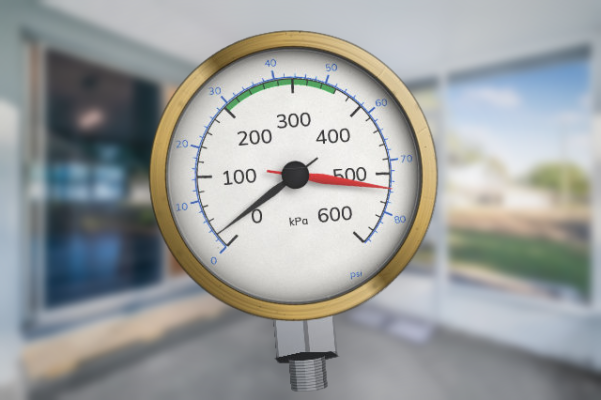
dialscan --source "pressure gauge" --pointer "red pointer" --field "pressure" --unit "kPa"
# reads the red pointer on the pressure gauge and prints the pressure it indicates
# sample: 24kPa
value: 520kPa
